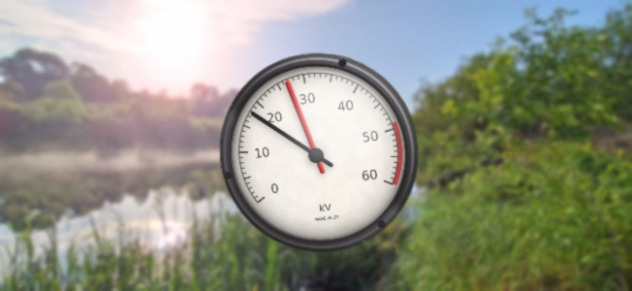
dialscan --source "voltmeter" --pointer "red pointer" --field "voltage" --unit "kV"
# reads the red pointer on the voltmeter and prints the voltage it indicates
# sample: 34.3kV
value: 27kV
